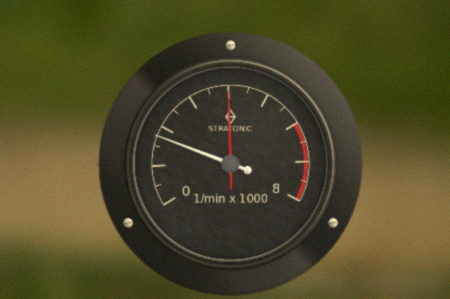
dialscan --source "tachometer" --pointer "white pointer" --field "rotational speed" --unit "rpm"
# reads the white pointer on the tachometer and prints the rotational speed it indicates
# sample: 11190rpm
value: 1750rpm
